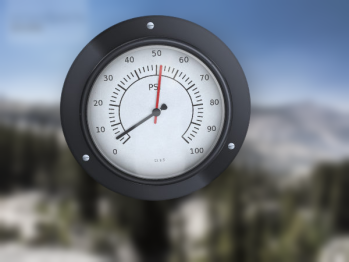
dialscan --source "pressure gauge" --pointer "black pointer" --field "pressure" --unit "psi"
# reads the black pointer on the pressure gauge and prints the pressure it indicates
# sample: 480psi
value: 4psi
